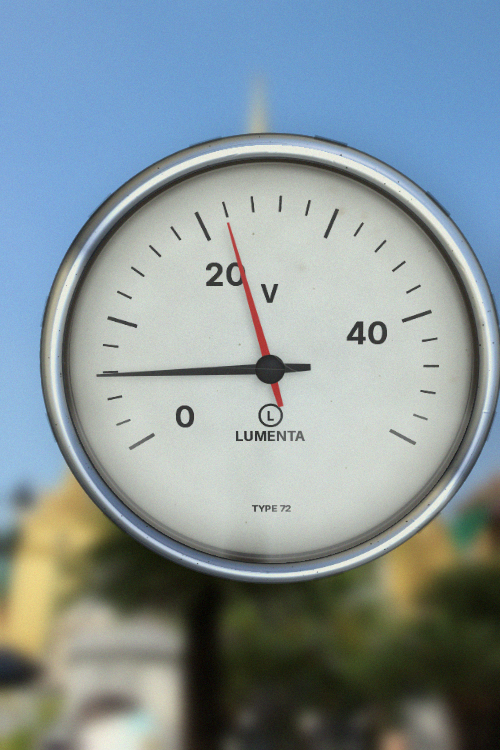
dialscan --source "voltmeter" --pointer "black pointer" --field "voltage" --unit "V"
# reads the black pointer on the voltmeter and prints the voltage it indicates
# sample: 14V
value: 6V
